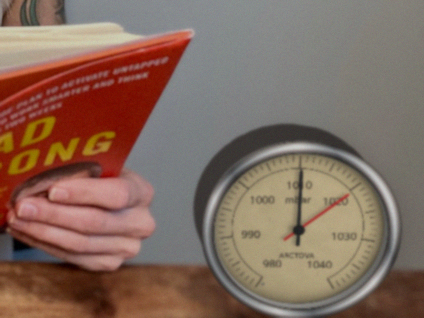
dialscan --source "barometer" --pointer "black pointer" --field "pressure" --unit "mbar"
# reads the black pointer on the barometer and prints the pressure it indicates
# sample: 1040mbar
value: 1010mbar
